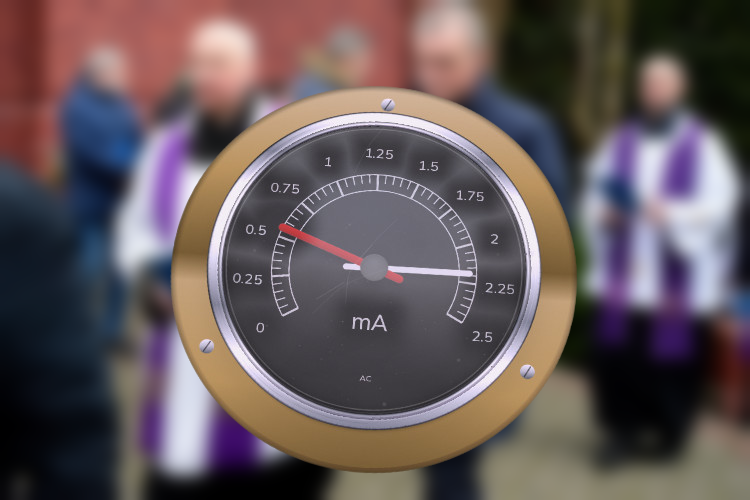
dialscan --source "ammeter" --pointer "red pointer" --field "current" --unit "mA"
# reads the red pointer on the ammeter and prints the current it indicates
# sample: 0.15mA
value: 0.55mA
